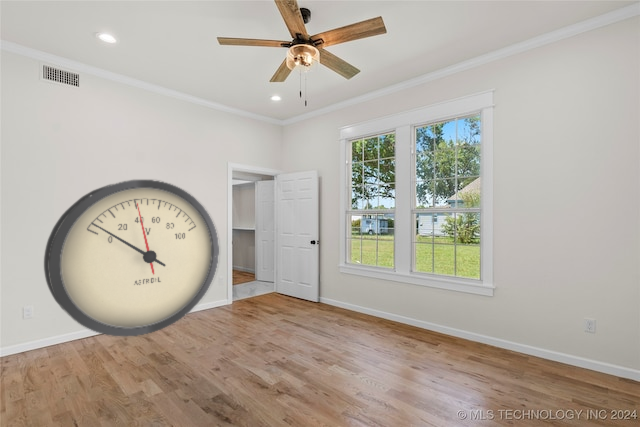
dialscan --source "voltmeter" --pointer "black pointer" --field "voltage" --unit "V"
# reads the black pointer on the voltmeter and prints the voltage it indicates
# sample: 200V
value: 5V
